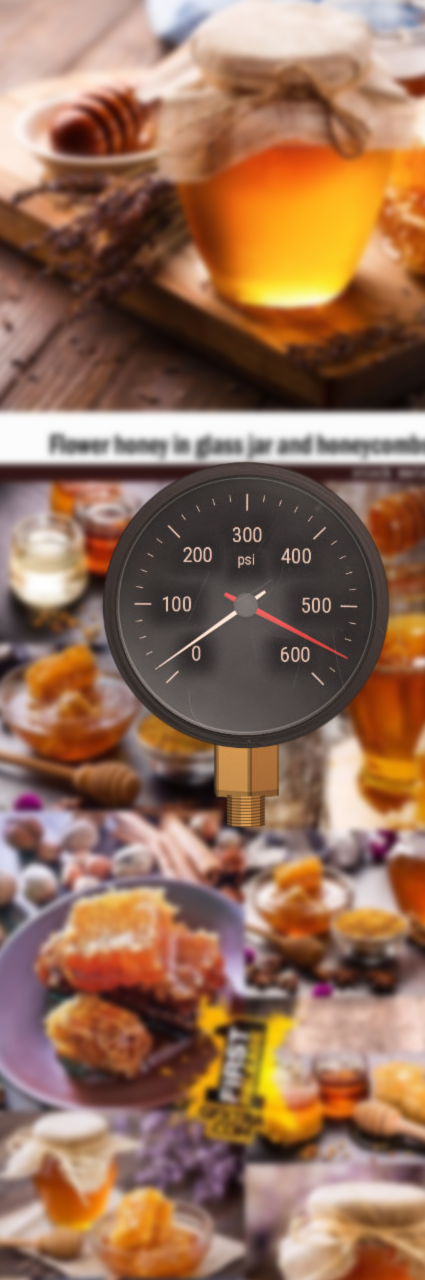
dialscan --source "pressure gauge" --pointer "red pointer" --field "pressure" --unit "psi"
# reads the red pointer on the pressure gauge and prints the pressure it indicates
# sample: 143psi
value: 560psi
